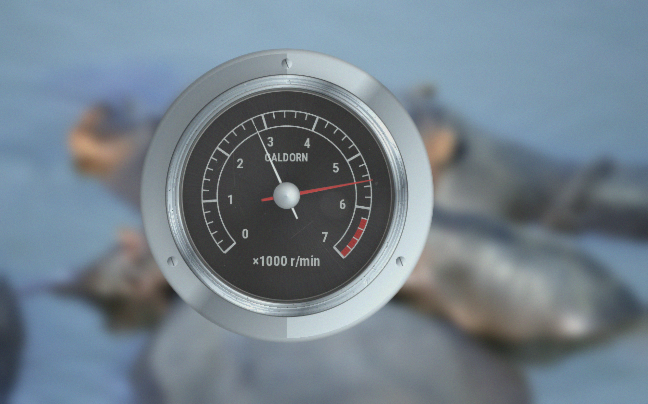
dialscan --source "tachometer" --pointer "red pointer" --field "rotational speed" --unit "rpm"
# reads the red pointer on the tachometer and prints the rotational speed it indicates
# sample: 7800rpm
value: 5500rpm
